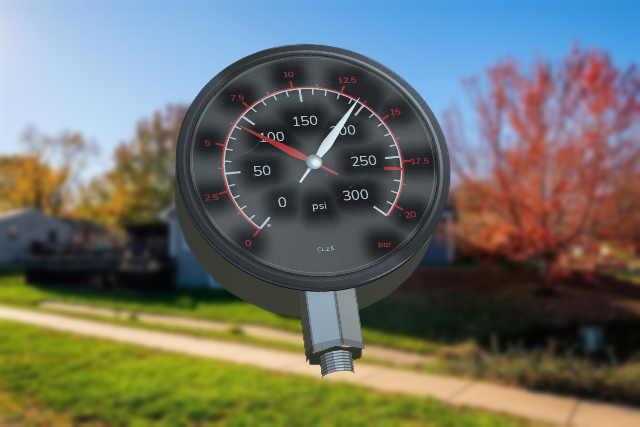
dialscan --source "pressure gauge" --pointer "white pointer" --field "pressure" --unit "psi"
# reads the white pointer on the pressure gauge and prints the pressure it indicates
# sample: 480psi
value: 195psi
